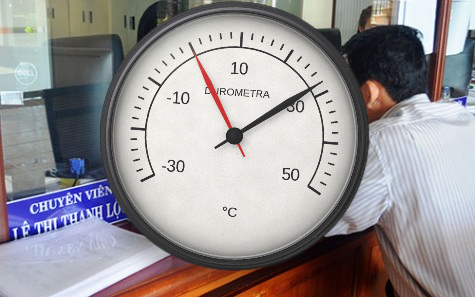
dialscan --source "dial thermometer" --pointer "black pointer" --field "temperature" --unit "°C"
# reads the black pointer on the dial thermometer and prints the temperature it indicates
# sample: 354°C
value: 28°C
